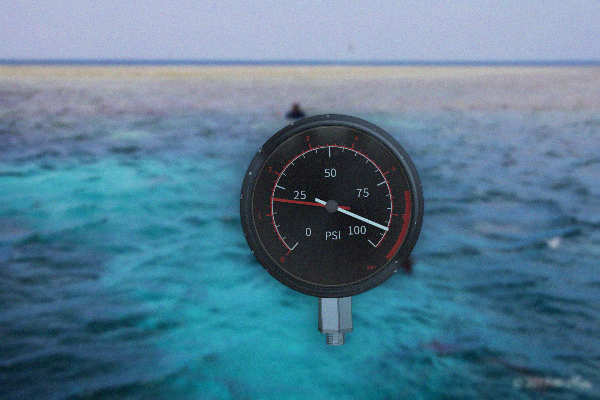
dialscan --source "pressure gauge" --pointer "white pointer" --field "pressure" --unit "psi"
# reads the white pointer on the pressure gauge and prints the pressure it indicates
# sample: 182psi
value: 92.5psi
